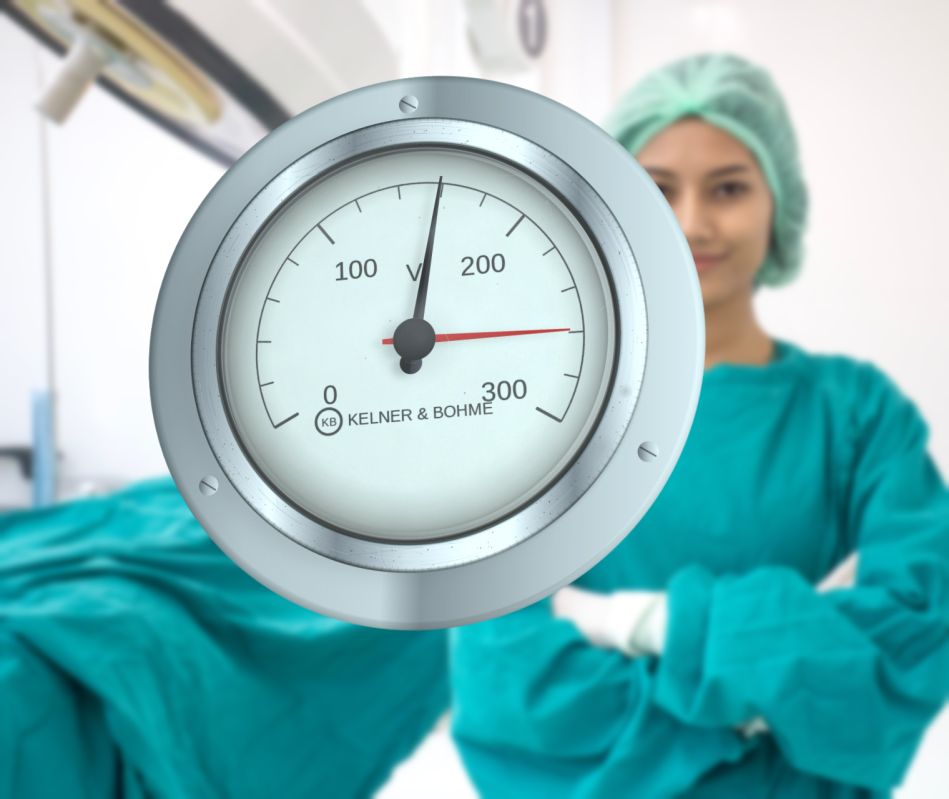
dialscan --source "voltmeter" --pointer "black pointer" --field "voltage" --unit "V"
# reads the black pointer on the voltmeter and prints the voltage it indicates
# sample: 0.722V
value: 160V
